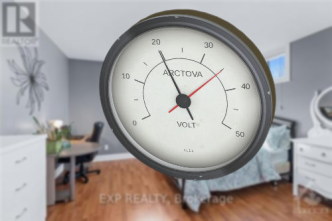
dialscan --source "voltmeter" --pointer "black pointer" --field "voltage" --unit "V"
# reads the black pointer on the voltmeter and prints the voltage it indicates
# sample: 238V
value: 20V
